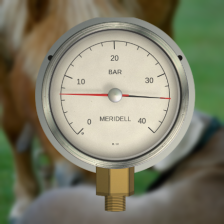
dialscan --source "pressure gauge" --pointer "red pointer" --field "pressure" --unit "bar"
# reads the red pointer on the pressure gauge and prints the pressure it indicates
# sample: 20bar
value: 7bar
